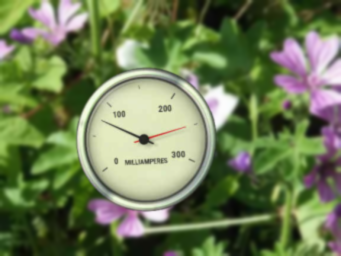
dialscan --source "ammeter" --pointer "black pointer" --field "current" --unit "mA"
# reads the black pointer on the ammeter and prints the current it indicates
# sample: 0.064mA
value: 75mA
